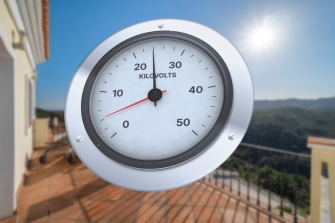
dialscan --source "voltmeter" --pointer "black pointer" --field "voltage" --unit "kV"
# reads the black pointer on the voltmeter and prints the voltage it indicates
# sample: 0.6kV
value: 24kV
